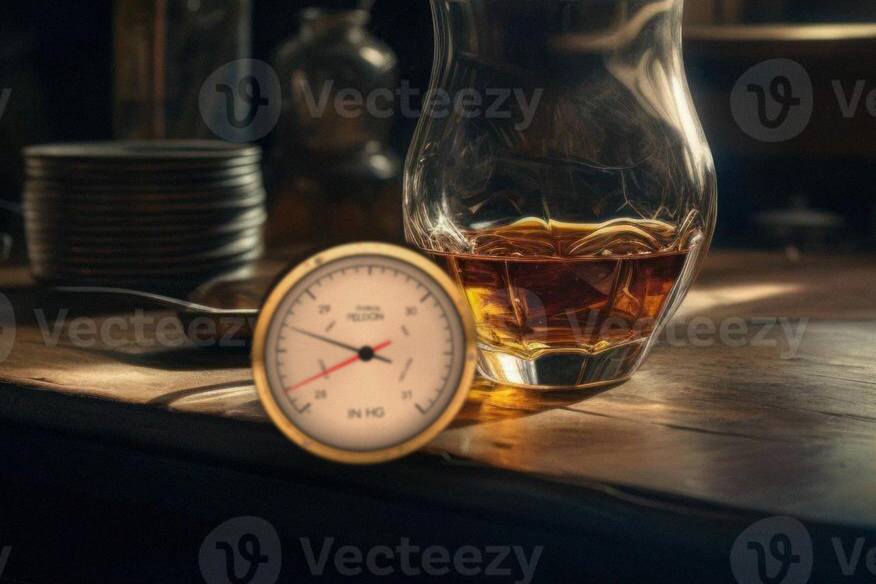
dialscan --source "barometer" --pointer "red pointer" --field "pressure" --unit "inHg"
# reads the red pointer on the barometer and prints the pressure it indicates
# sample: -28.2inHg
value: 28.2inHg
